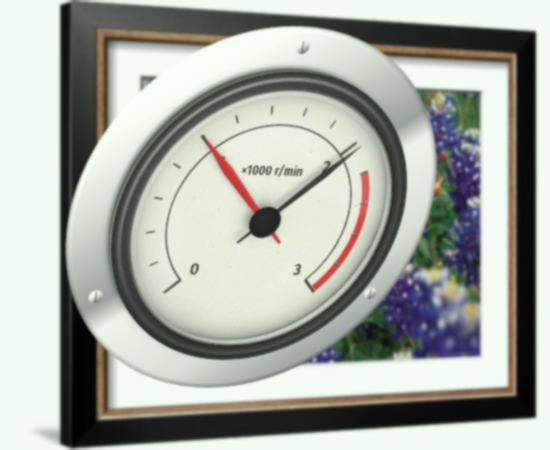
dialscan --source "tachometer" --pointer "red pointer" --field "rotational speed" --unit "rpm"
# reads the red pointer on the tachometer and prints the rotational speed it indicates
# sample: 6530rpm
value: 1000rpm
